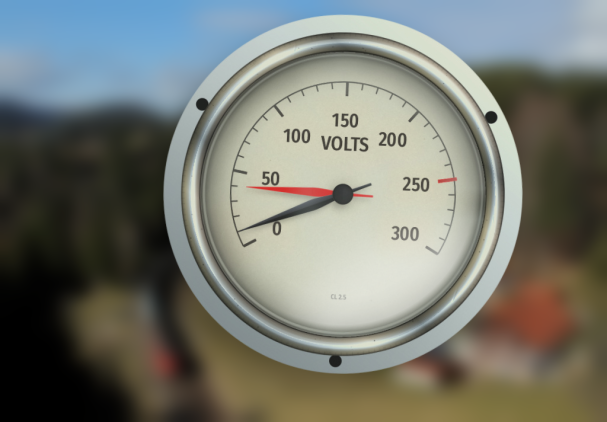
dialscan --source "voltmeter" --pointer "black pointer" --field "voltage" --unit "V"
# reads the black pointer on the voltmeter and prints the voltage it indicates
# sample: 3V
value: 10V
